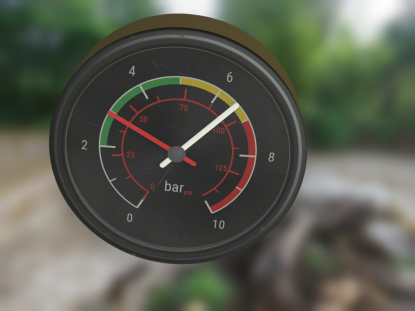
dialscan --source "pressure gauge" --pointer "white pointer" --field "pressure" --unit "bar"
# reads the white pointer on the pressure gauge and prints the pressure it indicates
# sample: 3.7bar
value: 6.5bar
